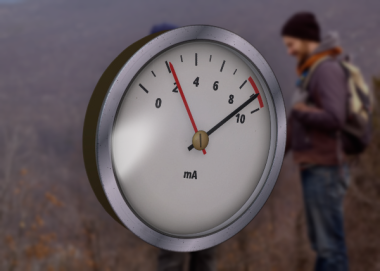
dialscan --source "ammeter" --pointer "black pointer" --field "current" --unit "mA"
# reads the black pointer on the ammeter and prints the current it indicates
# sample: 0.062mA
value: 9mA
